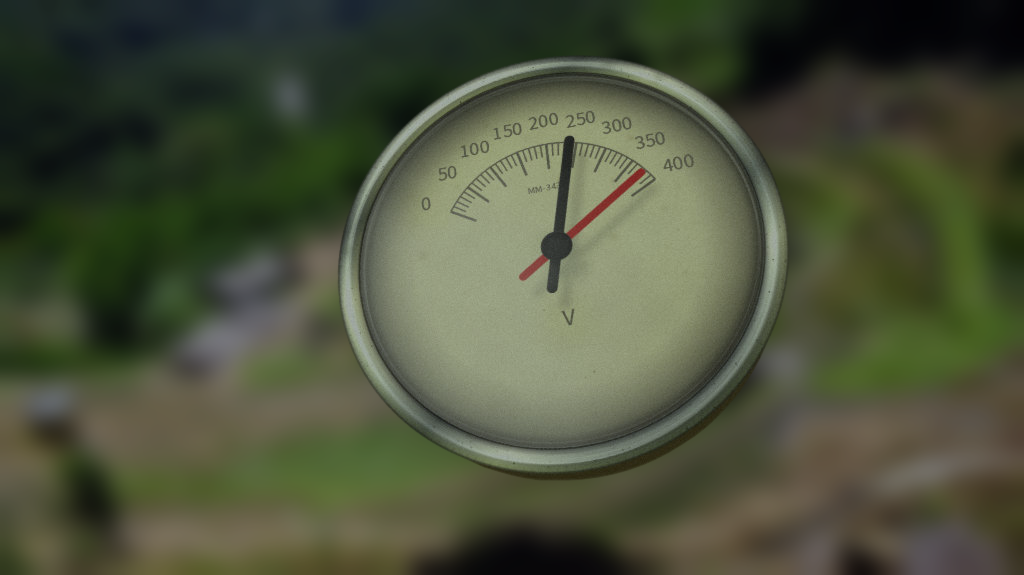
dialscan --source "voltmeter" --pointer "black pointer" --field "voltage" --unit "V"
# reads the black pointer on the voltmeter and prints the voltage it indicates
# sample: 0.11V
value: 240V
